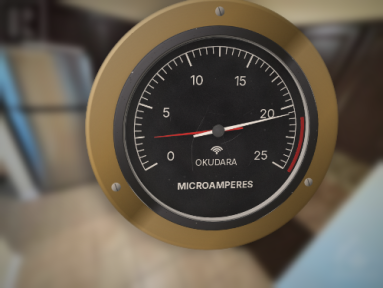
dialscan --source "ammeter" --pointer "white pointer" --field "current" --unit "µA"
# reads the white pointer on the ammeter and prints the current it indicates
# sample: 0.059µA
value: 20.5µA
